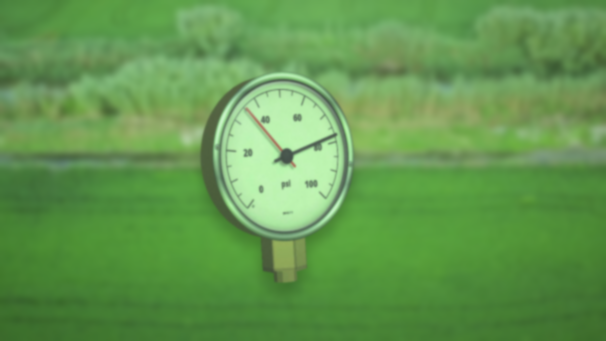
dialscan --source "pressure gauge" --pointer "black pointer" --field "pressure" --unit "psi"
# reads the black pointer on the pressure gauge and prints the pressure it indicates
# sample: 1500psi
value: 77.5psi
